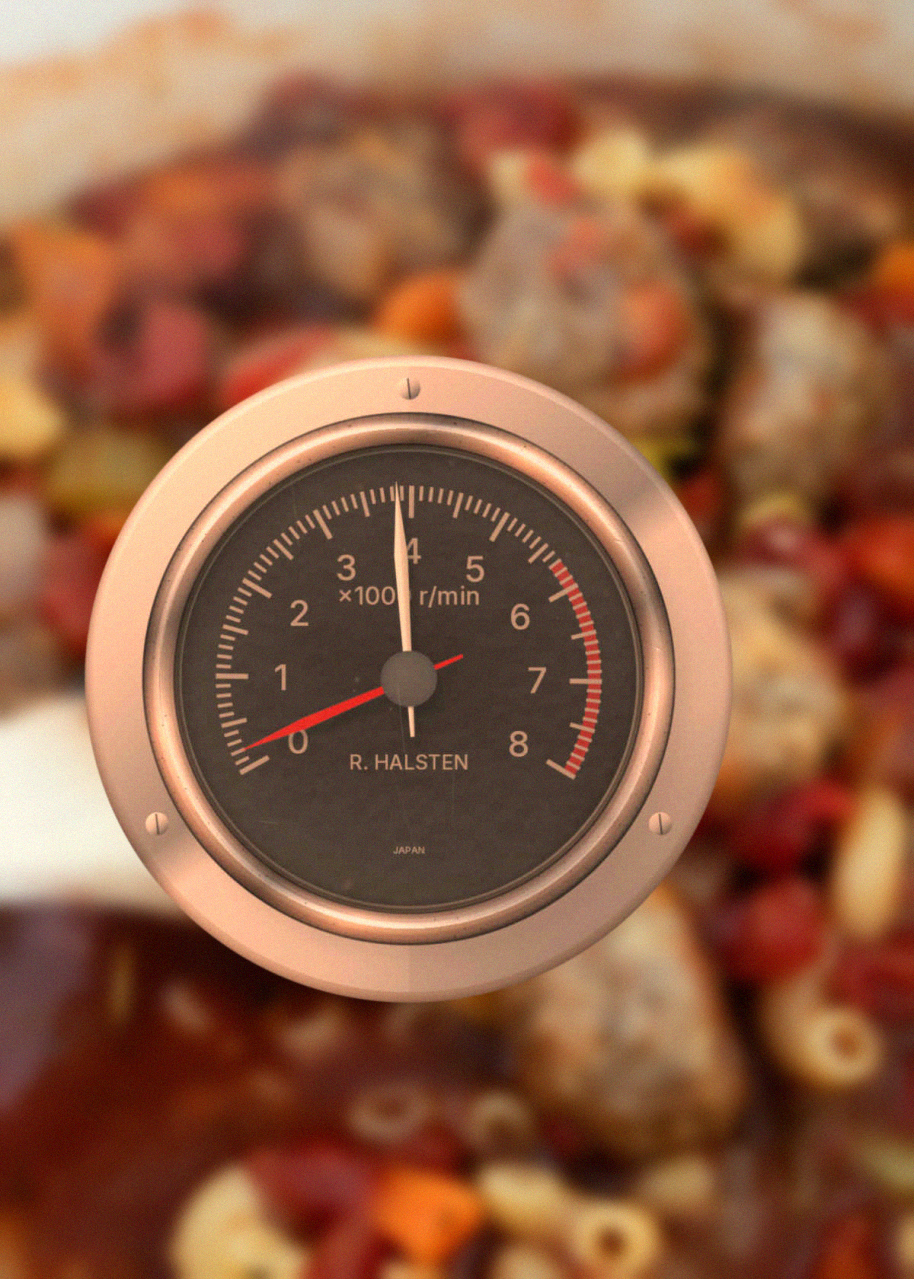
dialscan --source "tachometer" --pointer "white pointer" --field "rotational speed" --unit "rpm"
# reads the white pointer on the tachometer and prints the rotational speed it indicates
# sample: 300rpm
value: 3850rpm
